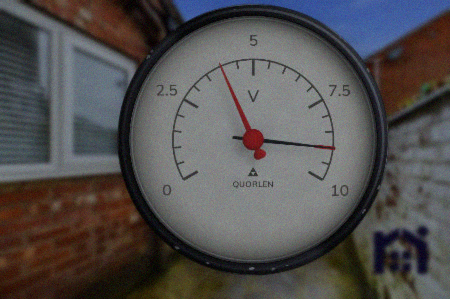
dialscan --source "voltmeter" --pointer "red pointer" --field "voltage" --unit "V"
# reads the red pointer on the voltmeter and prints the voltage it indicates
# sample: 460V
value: 4V
